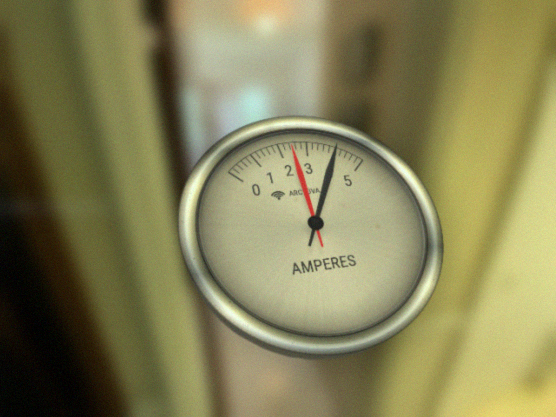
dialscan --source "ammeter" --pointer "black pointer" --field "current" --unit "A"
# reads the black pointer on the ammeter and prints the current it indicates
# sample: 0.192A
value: 4A
